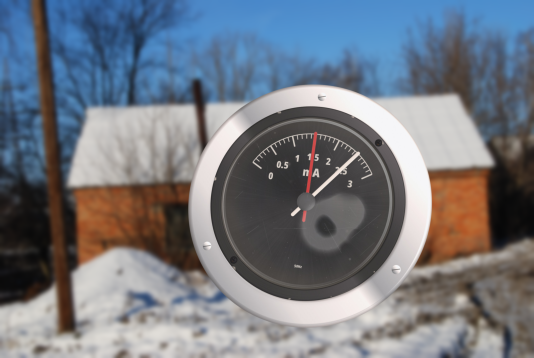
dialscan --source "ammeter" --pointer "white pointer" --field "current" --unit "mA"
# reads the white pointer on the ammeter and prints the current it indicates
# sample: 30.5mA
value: 2.5mA
